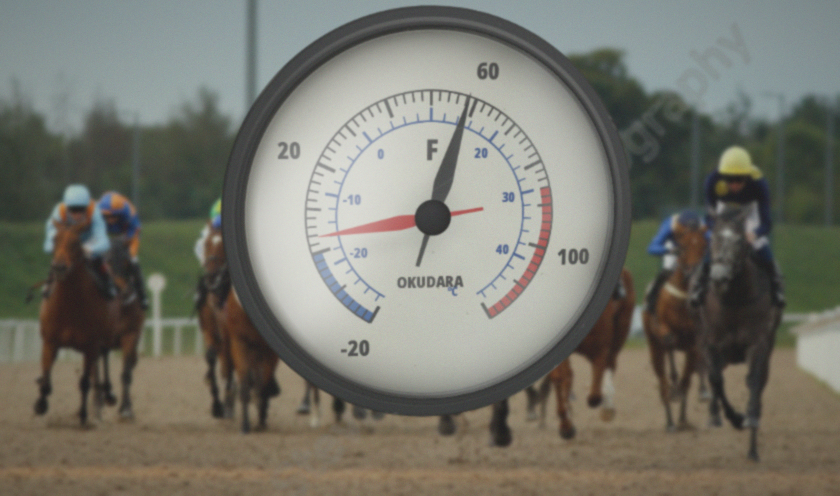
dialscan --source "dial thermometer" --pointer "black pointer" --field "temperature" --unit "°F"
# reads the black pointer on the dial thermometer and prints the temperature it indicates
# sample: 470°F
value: 58°F
